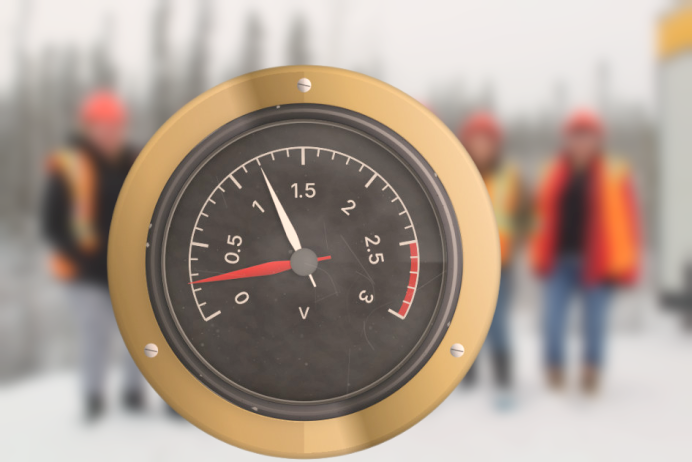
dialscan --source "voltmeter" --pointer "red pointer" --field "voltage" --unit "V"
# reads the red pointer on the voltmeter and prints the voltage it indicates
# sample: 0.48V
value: 0.25V
